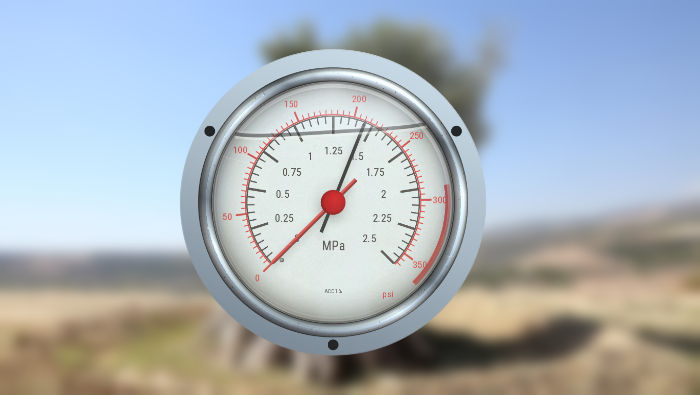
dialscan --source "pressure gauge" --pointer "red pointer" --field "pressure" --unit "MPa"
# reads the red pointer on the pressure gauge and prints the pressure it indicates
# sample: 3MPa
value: 0MPa
